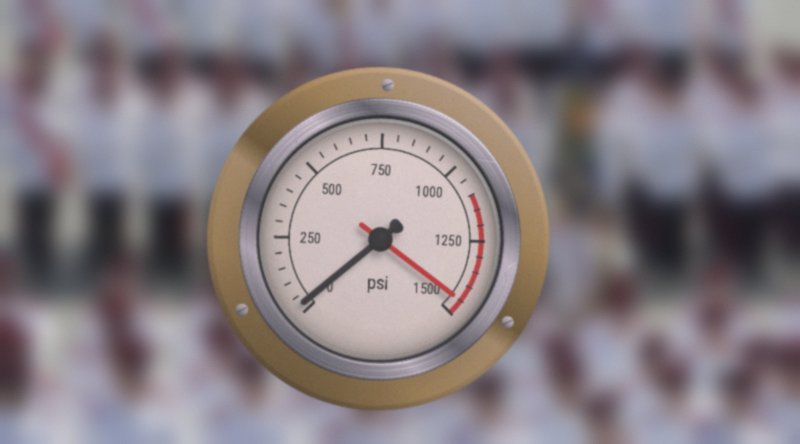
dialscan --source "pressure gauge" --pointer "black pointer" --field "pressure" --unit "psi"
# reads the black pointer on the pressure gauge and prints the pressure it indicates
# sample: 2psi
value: 25psi
